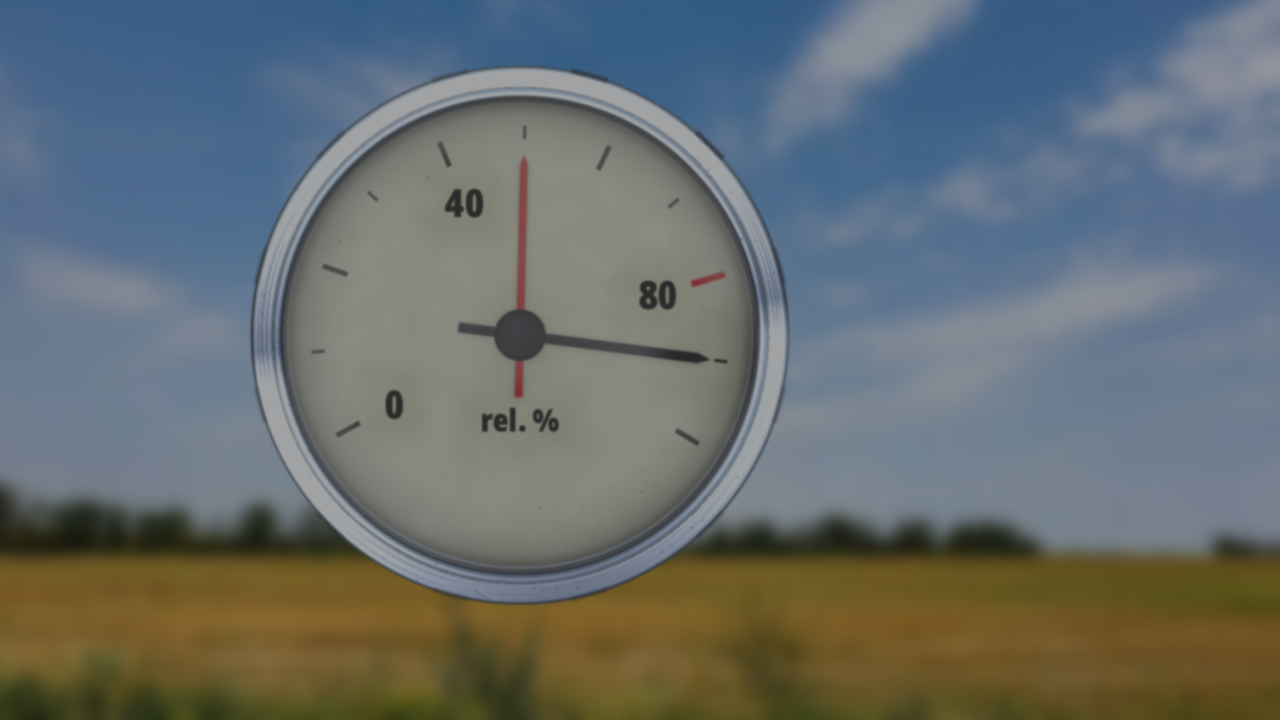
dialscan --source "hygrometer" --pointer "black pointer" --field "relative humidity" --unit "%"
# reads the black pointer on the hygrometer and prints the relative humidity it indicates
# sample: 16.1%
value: 90%
